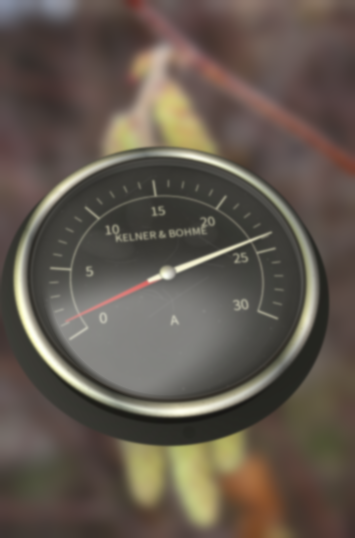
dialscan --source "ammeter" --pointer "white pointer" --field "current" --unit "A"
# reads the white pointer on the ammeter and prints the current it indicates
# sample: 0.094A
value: 24A
